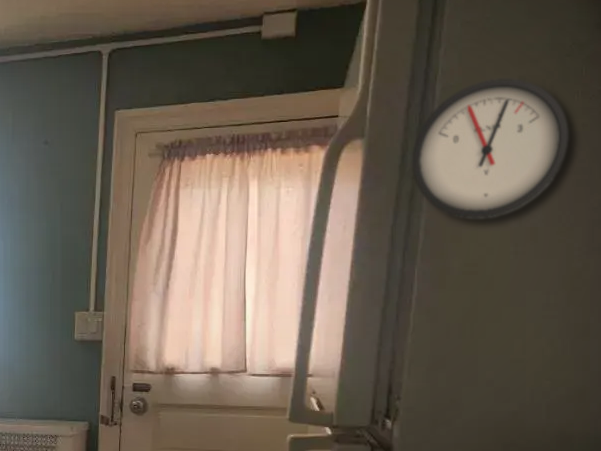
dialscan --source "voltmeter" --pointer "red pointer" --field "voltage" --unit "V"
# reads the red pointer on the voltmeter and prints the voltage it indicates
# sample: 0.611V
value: 1V
